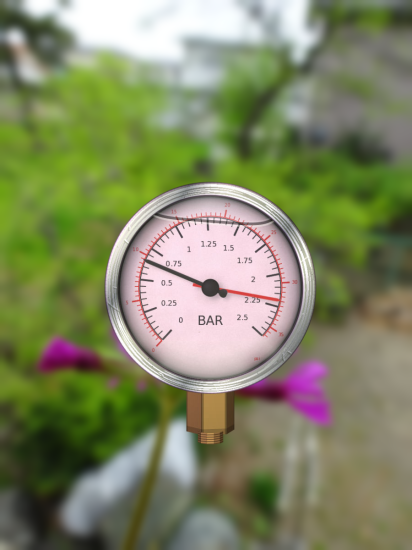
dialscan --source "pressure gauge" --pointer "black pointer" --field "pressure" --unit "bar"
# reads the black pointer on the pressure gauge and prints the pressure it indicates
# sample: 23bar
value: 0.65bar
